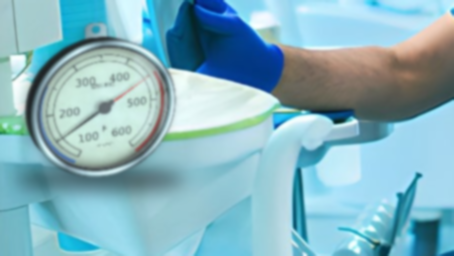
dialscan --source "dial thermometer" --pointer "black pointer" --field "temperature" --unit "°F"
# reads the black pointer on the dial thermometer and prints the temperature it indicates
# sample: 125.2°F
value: 150°F
